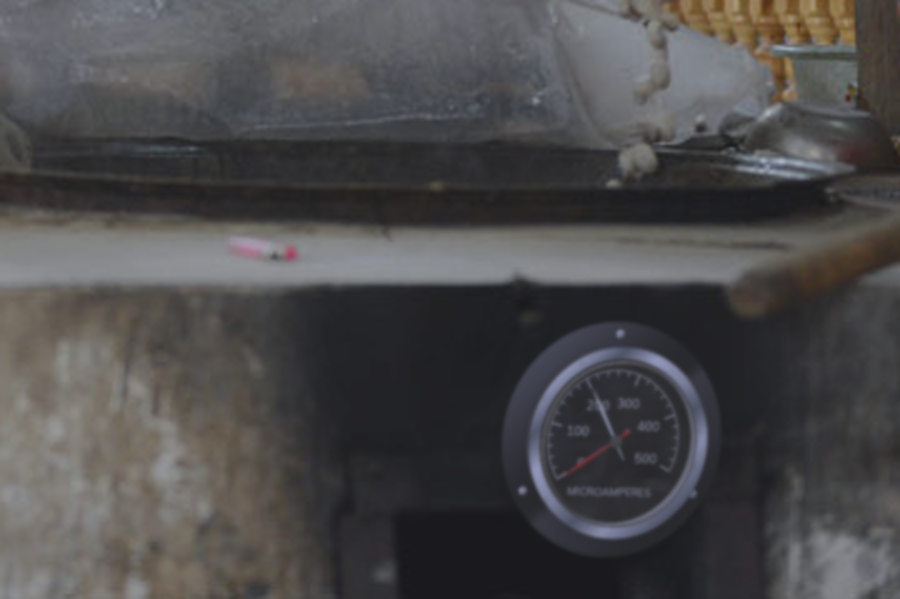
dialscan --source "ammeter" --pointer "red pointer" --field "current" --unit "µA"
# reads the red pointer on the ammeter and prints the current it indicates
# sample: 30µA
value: 0µA
